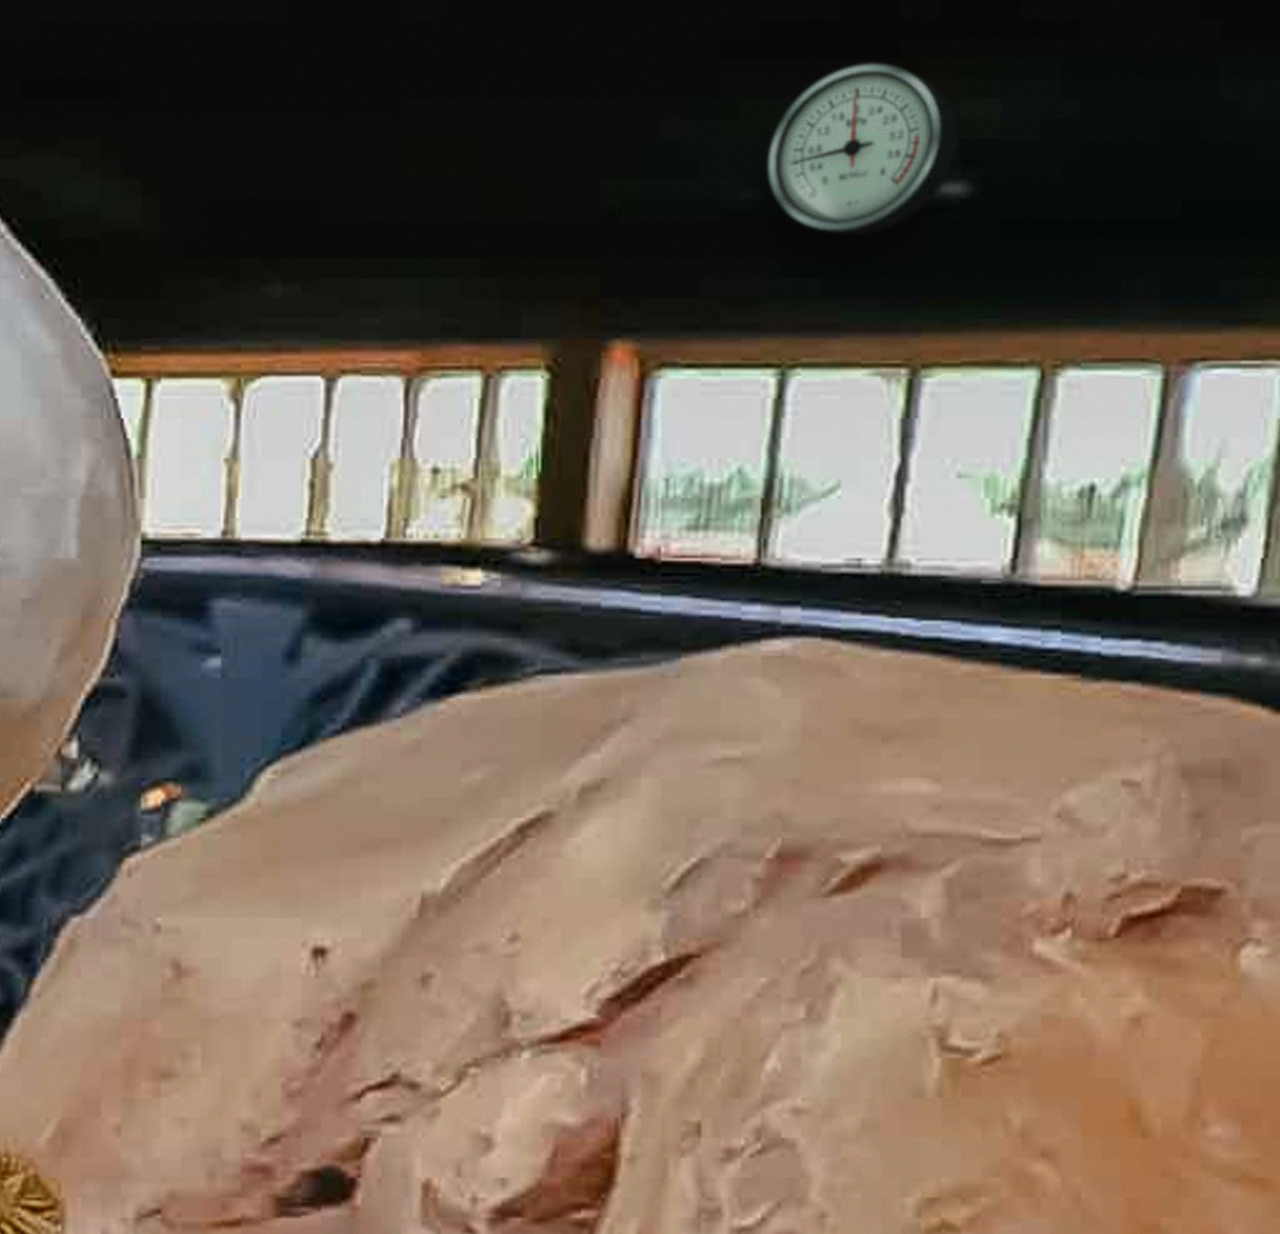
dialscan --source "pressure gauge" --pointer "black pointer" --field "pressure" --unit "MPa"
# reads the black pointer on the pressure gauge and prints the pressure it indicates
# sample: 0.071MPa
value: 0.6MPa
